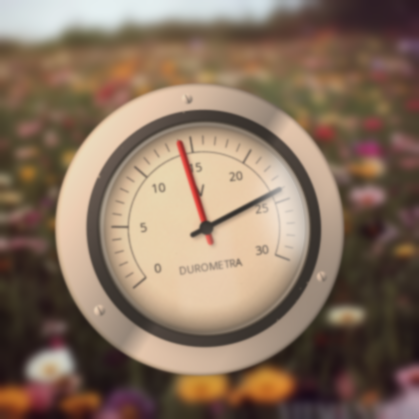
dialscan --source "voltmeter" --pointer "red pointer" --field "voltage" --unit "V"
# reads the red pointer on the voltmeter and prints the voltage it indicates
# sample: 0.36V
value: 14V
